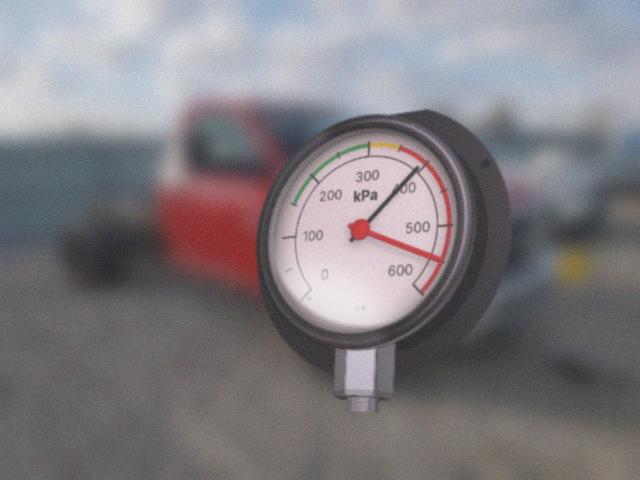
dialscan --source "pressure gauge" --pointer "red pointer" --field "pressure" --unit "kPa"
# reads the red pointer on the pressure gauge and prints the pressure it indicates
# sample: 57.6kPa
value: 550kPa
